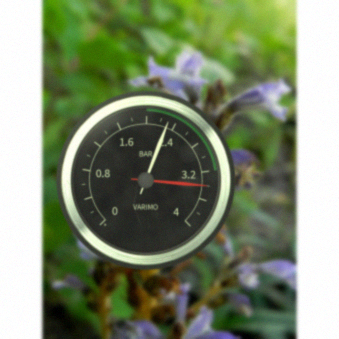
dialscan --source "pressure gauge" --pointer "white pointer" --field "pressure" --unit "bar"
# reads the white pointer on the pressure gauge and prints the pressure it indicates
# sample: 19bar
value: 2.3bar
